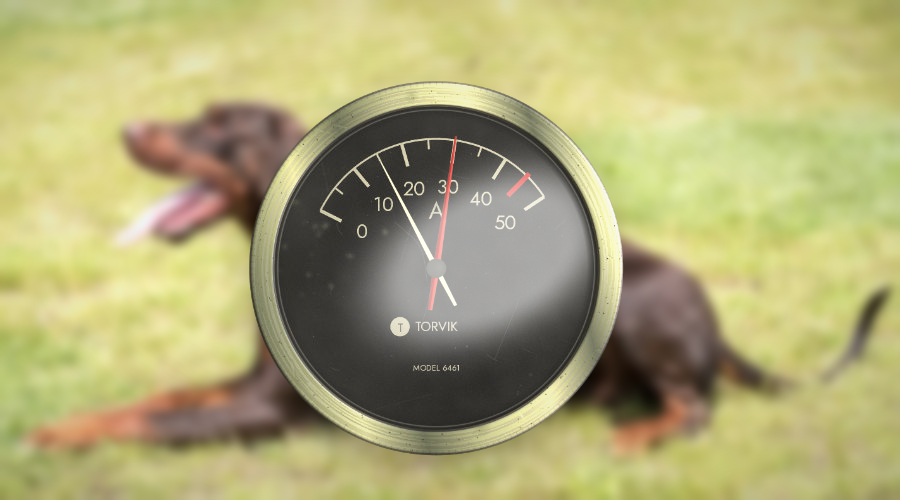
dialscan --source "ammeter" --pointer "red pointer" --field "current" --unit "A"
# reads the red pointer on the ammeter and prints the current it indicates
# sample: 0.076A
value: 30A
